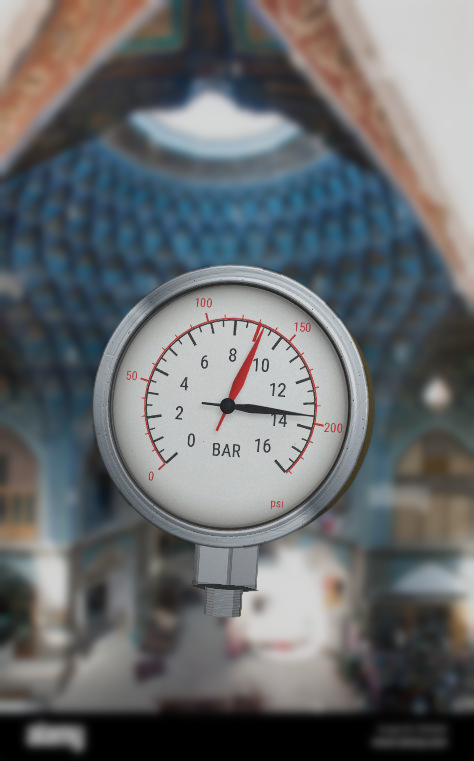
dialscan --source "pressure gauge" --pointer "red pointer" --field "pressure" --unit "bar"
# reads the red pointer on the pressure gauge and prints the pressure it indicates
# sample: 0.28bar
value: 9.25bar
